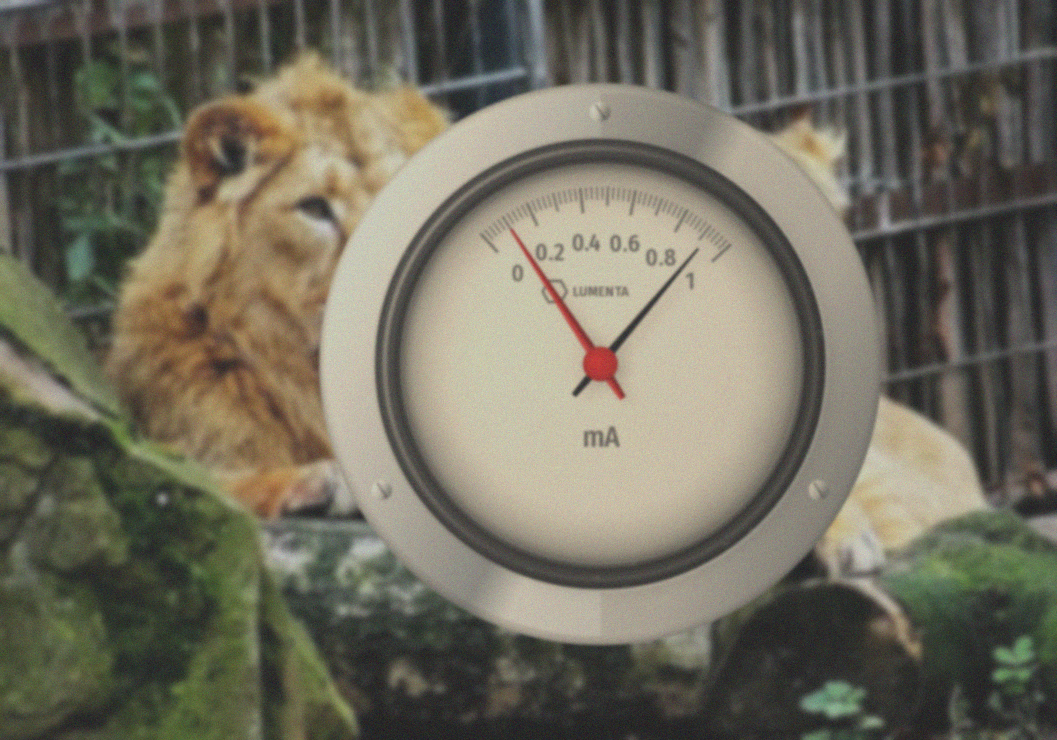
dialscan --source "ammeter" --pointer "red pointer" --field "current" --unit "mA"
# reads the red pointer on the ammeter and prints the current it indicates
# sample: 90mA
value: 0.1mA
